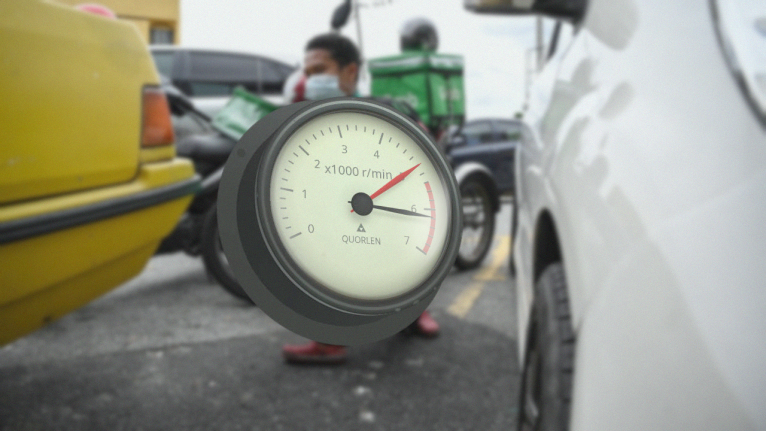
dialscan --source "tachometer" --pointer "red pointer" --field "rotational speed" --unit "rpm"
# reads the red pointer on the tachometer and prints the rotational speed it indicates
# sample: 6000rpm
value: 5000rpm
